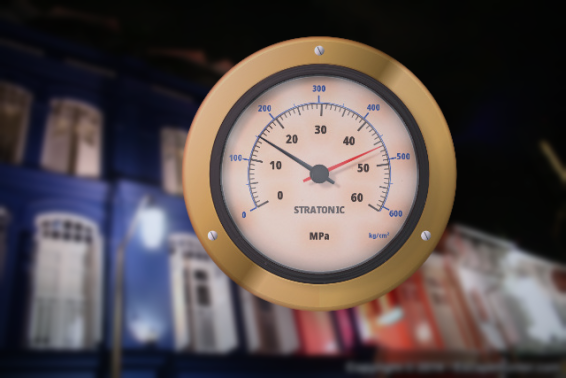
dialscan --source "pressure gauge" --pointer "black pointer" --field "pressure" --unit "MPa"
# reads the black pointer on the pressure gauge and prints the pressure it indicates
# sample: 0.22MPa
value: 15MPa
